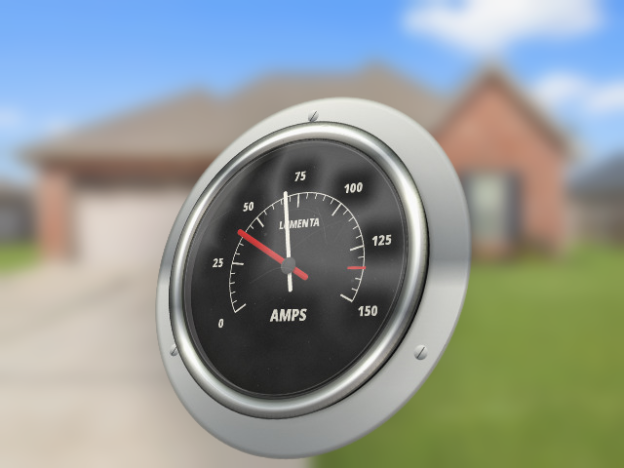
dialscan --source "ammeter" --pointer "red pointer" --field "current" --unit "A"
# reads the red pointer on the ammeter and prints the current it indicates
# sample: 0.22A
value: 40A
